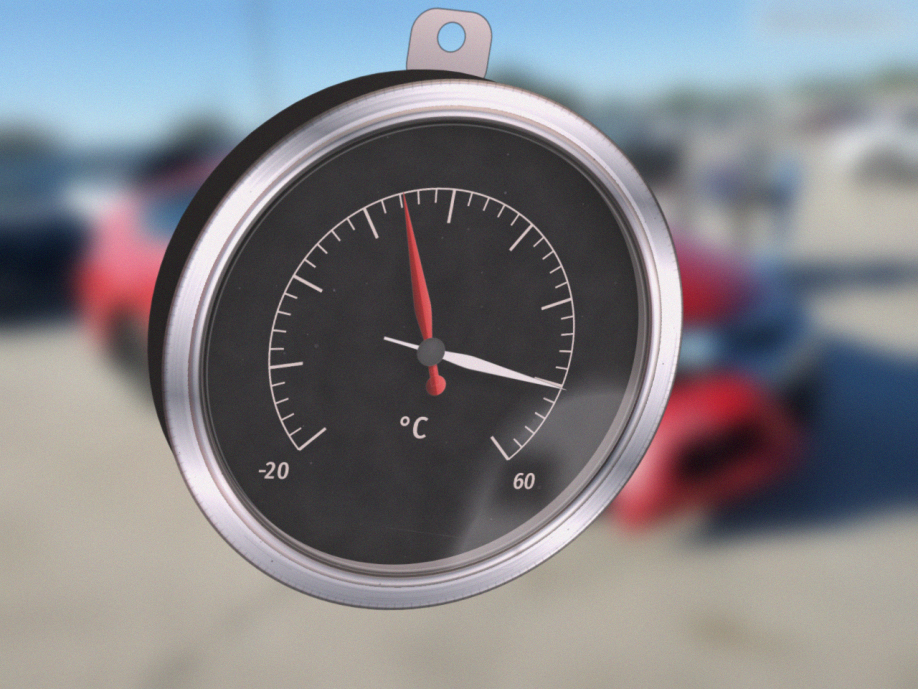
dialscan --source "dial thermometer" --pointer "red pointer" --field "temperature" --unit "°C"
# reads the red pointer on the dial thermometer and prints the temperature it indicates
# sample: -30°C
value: 14°C
